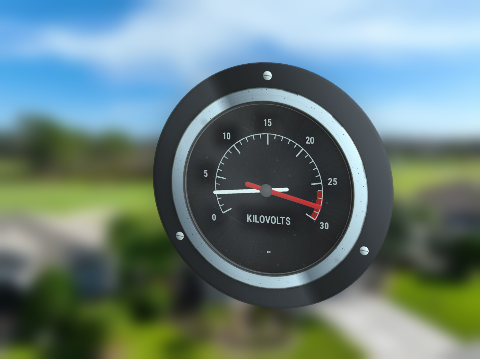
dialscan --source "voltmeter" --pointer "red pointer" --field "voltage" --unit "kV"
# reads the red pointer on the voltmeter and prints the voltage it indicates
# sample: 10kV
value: 28kV
